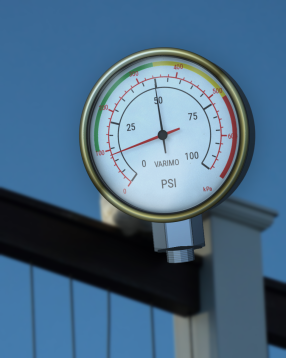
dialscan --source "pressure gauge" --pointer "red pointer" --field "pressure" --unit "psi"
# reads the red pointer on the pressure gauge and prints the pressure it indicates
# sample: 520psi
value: 12.5psi
